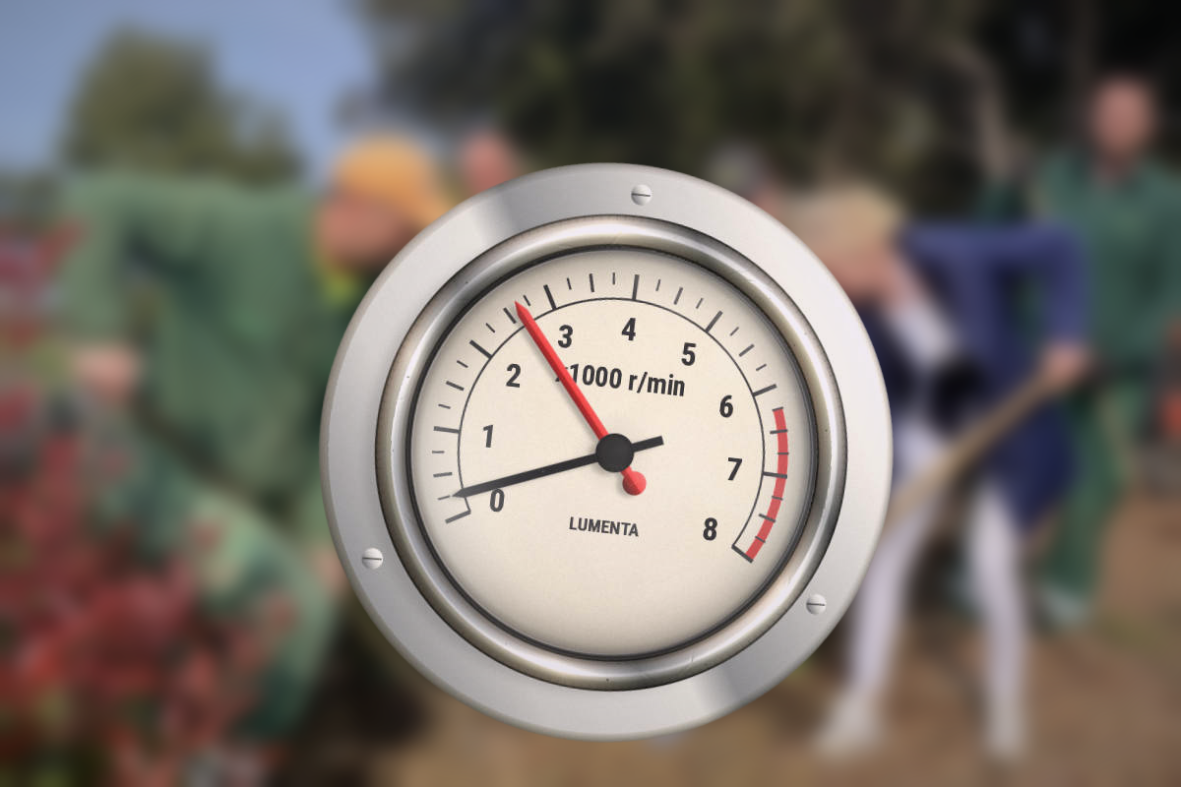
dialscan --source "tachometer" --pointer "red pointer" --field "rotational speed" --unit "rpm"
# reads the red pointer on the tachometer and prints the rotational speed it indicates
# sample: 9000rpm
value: 2625rpm
